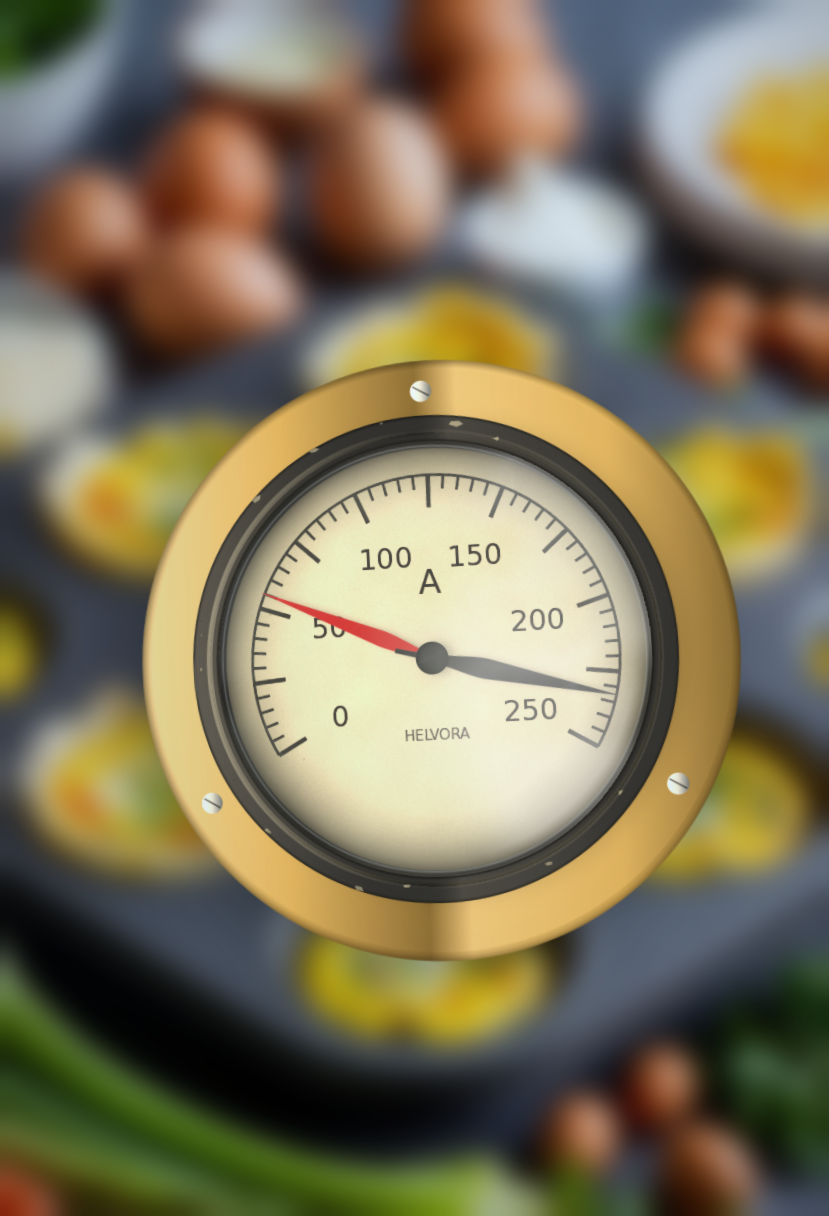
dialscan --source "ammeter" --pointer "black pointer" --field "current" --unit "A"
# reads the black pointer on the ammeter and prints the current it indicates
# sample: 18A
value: 232.5A
